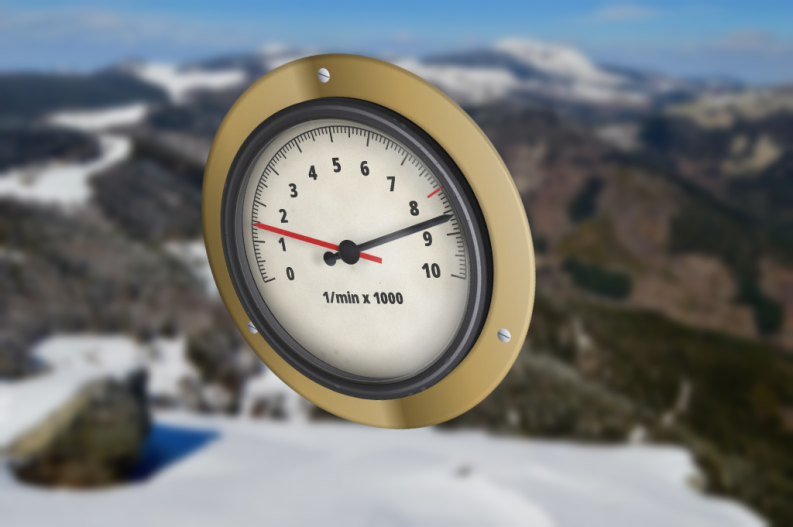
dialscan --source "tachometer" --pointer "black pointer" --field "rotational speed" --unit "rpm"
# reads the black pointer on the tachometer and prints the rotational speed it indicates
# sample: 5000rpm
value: 8600rpm
